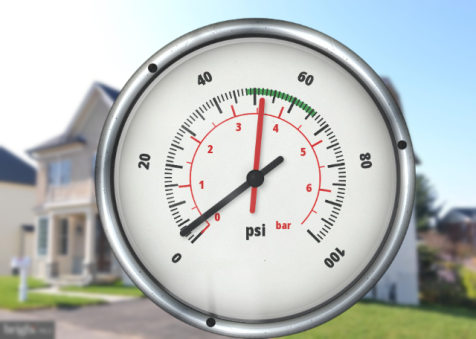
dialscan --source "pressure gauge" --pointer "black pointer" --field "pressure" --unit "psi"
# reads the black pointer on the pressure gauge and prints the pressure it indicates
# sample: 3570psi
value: 3psi
